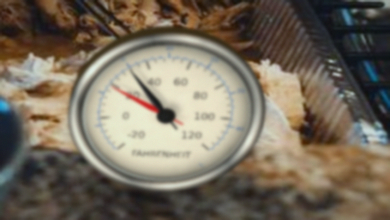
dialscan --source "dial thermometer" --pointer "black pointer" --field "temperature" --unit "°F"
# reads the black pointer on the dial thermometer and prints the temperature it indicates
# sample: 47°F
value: 32°F
